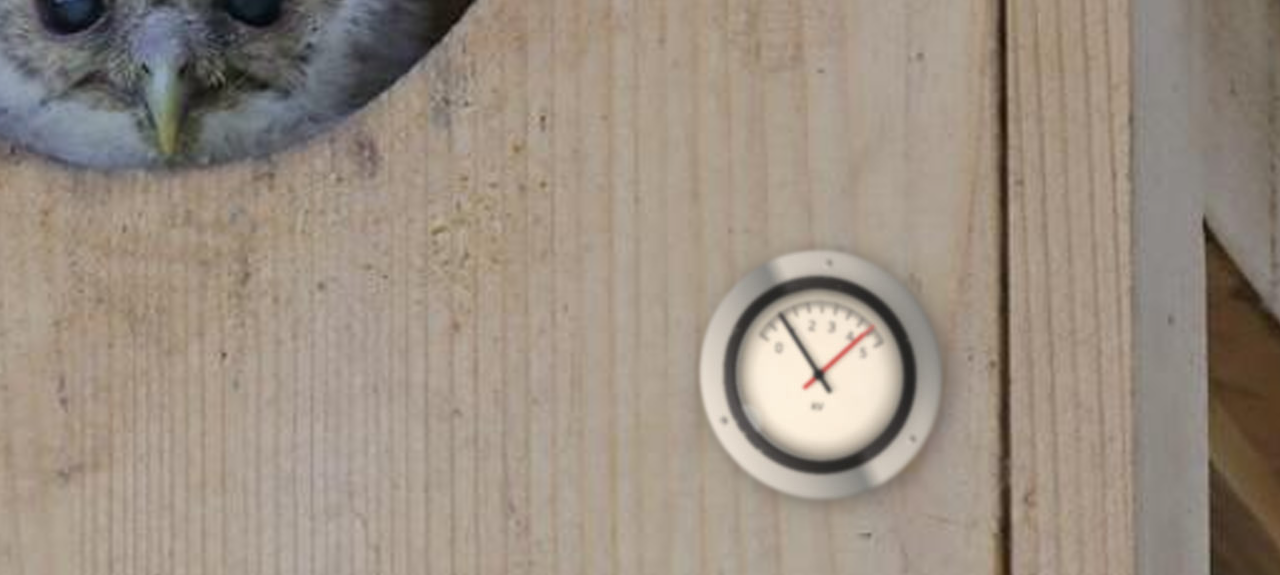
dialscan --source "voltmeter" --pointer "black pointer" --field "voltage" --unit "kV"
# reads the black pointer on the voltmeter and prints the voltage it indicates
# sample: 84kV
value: 1kV
